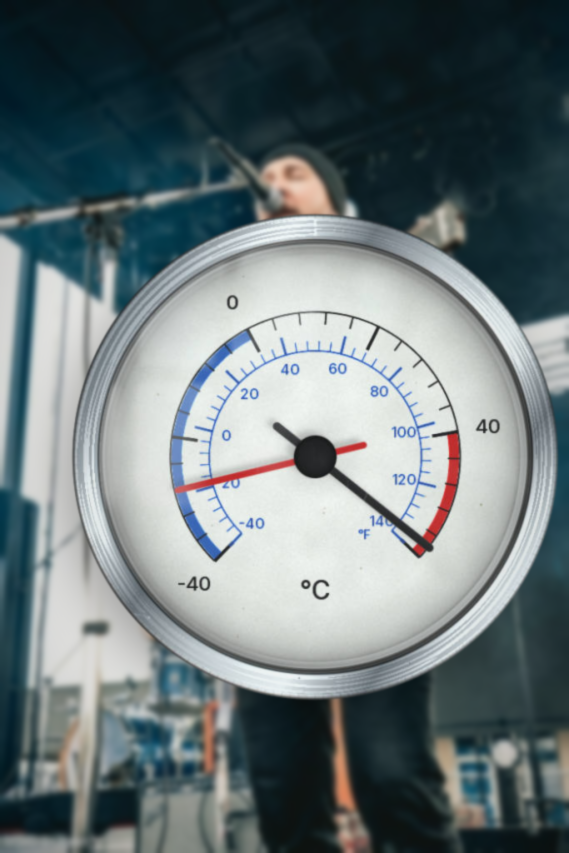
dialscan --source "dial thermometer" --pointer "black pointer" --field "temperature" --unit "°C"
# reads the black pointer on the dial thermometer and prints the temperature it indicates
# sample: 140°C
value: 58°C
